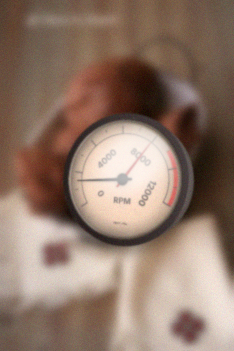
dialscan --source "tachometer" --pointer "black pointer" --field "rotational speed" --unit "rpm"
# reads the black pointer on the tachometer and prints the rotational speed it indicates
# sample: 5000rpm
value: 1500rpm
